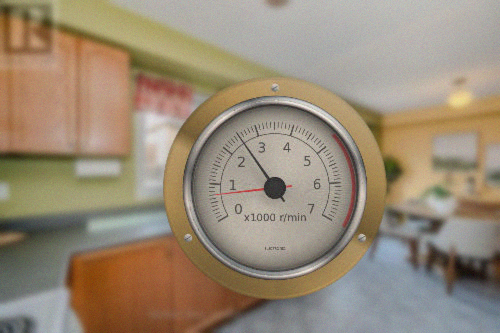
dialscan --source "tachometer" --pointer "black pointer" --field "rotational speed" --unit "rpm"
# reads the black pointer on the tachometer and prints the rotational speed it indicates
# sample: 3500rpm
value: 2500rpm
